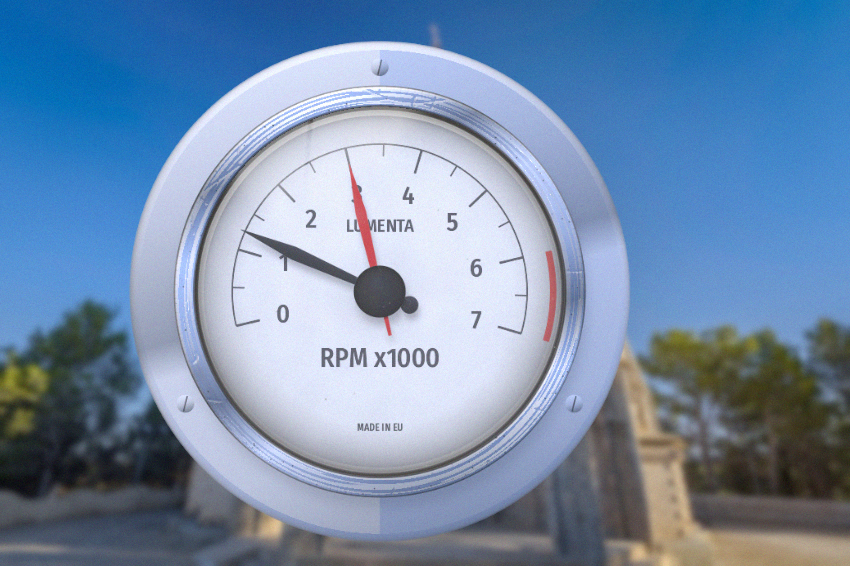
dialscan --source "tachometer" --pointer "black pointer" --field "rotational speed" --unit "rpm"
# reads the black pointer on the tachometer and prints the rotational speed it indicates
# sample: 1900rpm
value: 1250rpm
